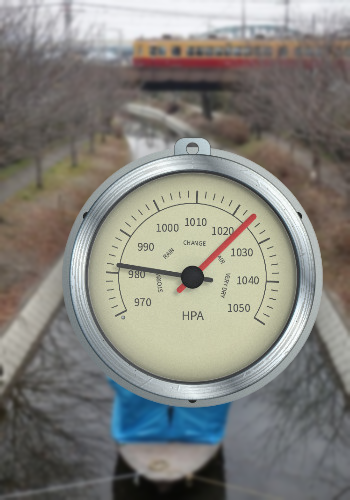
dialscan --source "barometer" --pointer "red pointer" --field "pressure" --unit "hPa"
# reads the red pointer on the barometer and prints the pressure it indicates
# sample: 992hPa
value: 1024hPa
